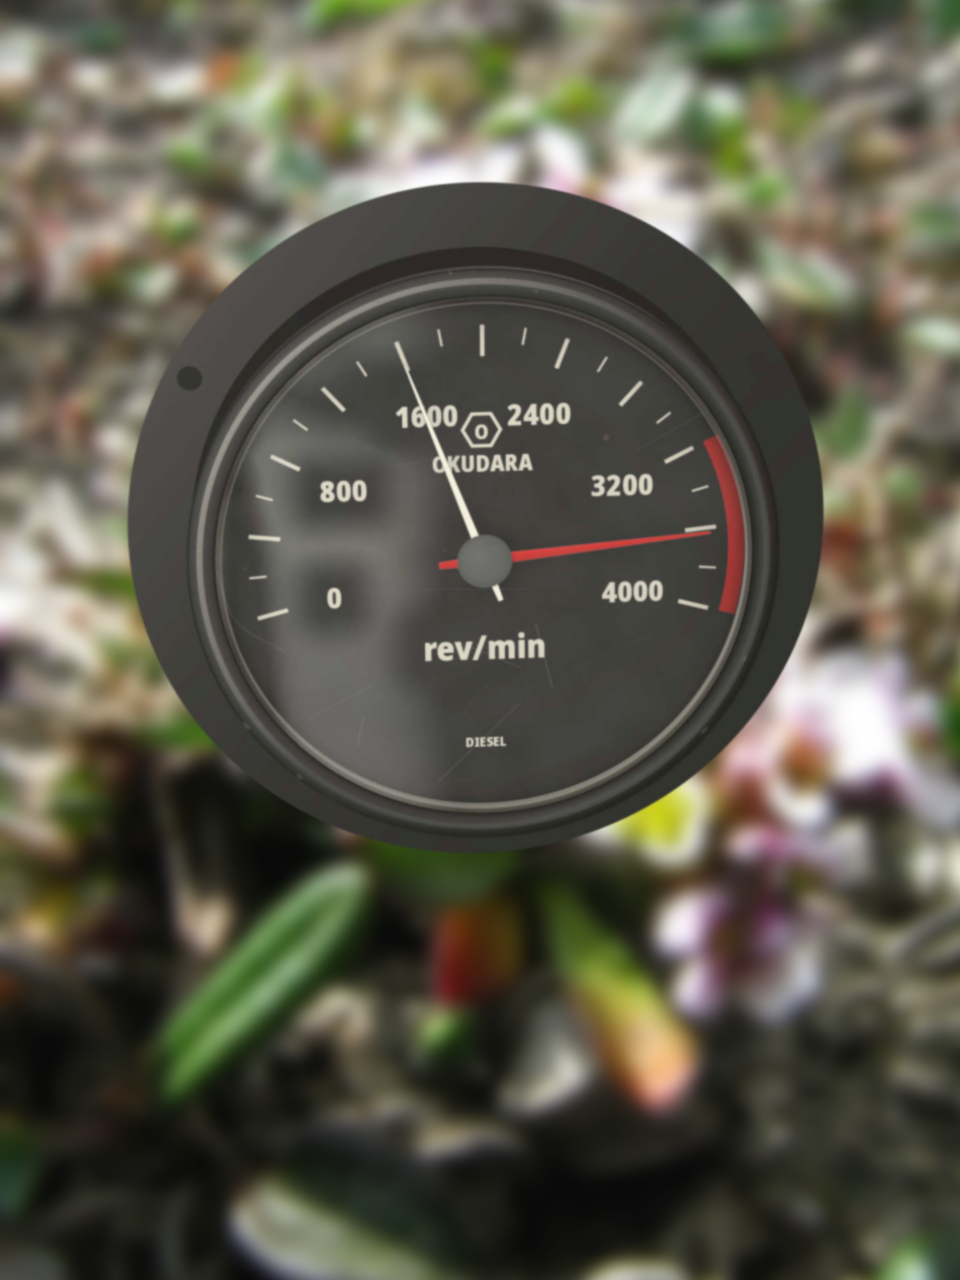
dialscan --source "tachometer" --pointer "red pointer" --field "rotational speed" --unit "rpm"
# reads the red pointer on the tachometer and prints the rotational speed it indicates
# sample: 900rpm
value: 3600rpm
